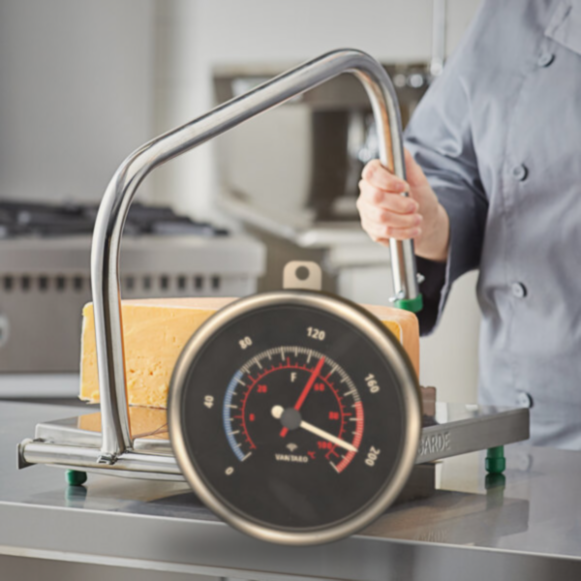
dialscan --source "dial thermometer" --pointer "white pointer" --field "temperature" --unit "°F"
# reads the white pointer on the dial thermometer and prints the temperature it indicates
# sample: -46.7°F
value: 200°F
